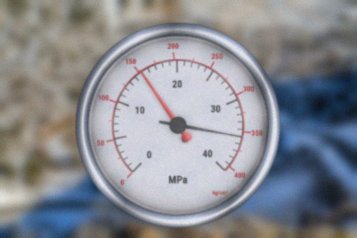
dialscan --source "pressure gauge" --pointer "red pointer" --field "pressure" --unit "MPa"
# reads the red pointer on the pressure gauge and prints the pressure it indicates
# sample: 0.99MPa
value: 15MPa
